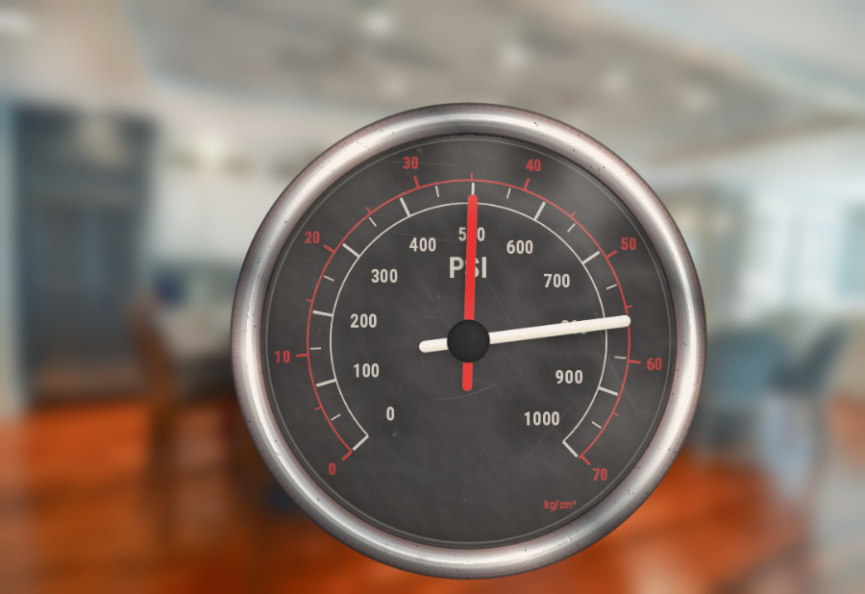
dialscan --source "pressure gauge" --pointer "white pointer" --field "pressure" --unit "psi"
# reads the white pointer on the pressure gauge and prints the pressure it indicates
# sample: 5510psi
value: 800psi
